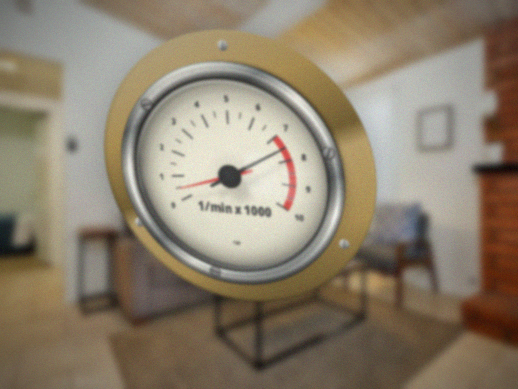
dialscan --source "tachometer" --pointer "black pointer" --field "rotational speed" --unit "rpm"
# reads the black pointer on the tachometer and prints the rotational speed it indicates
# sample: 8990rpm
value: 7500rpm
